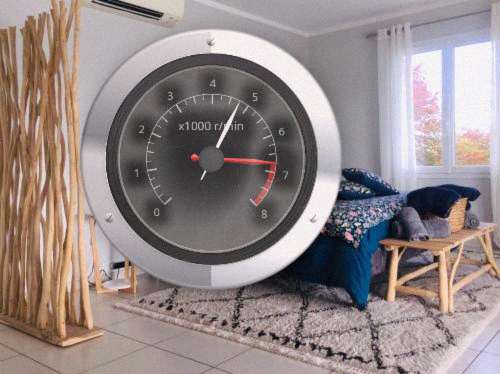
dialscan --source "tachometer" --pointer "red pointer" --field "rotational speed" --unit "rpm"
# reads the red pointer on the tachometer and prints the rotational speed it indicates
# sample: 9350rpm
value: 6750rpm
